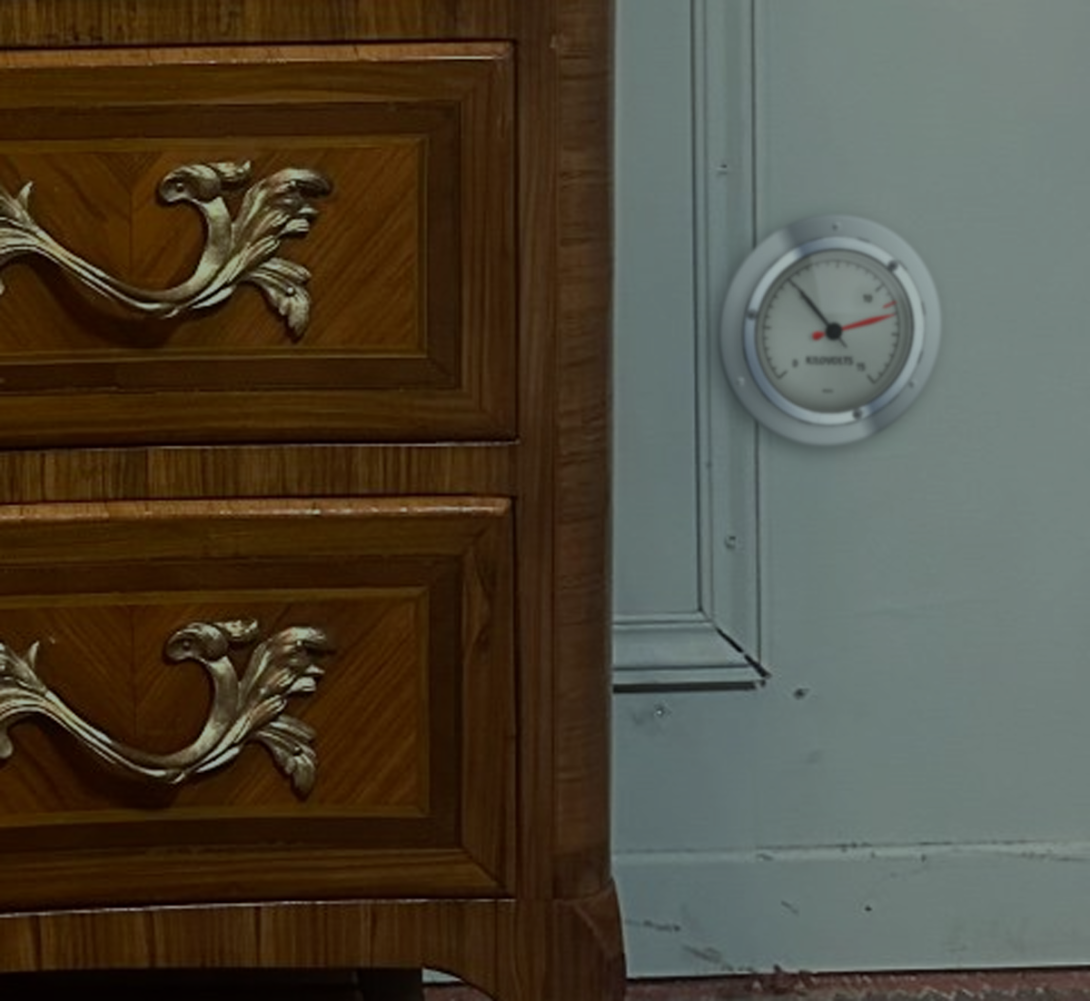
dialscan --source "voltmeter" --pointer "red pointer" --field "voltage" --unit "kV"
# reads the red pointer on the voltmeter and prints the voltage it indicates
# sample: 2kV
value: 11.5kV
